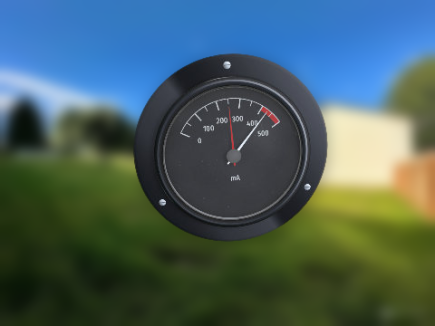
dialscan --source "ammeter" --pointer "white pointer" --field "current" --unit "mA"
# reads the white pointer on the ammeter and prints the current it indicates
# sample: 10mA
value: 425mA
